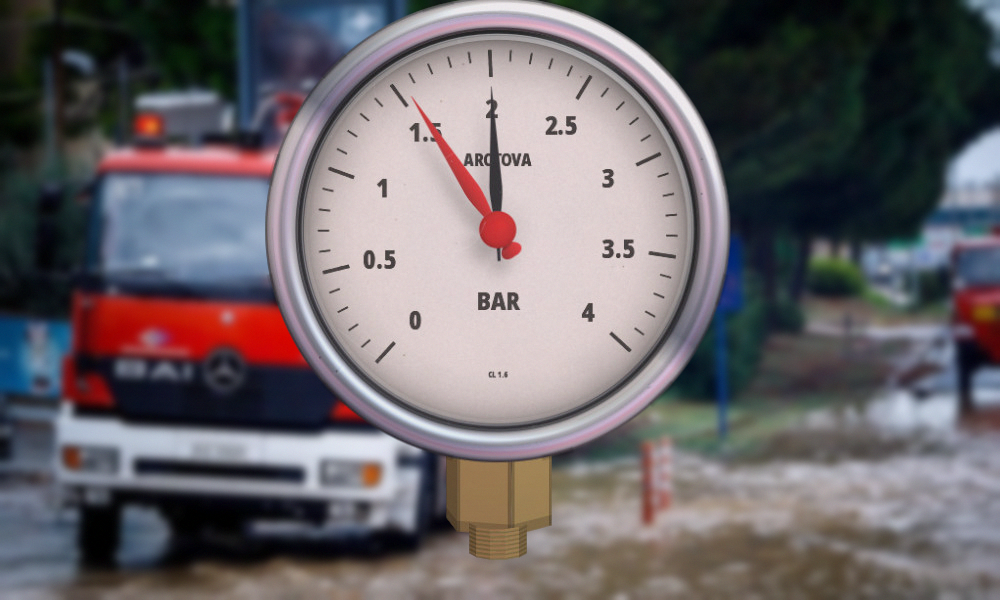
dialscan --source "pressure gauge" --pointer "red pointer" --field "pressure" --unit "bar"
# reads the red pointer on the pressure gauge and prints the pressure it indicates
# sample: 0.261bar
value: 1.55bar
